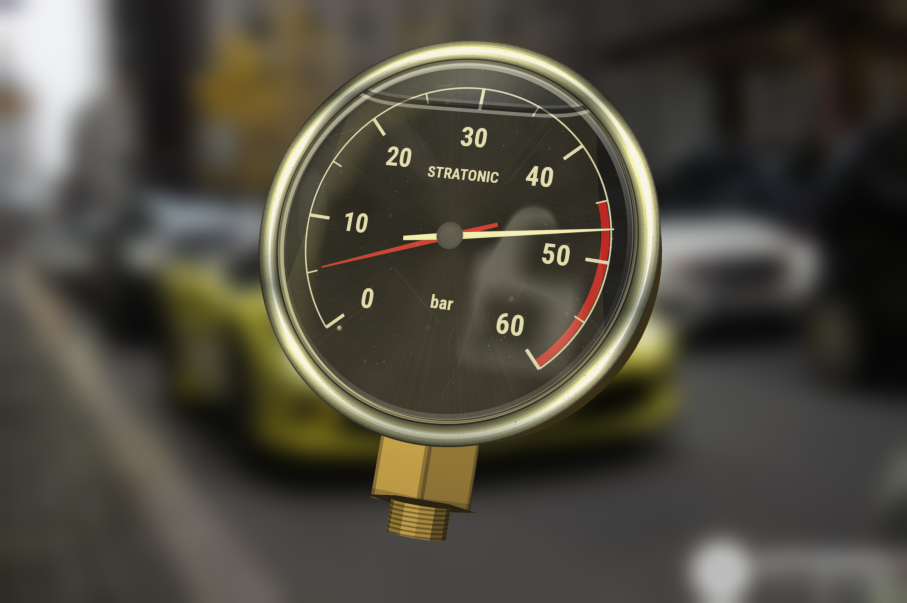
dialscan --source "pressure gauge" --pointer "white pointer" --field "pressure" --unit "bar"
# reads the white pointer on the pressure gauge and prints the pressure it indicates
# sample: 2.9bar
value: 47.5bar
